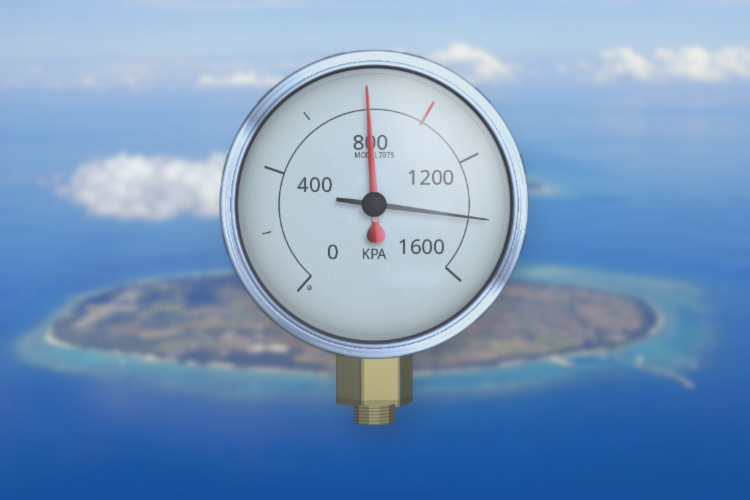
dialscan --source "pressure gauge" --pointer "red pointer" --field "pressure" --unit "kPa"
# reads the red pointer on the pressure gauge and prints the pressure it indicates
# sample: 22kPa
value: 800kPa
